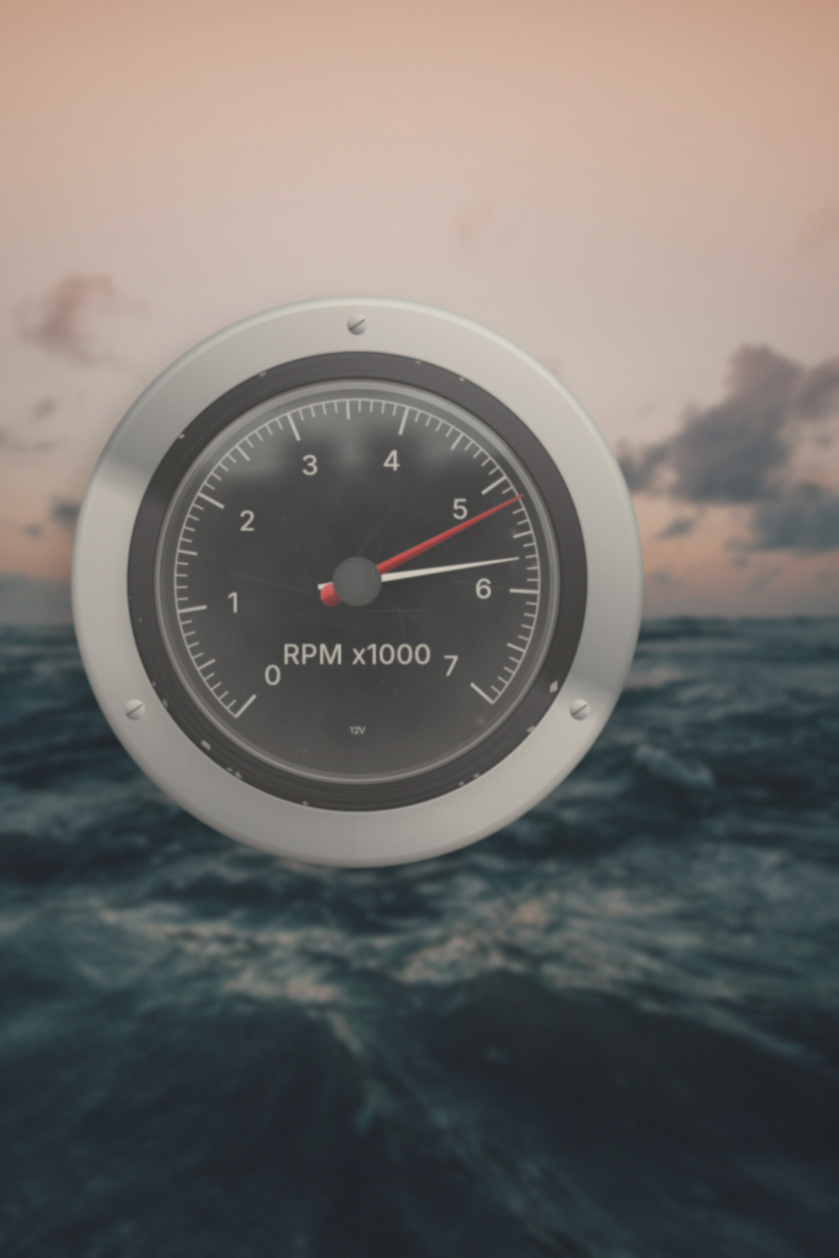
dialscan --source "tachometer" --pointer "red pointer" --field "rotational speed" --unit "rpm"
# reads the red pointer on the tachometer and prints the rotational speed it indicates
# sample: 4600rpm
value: 5200rpm
